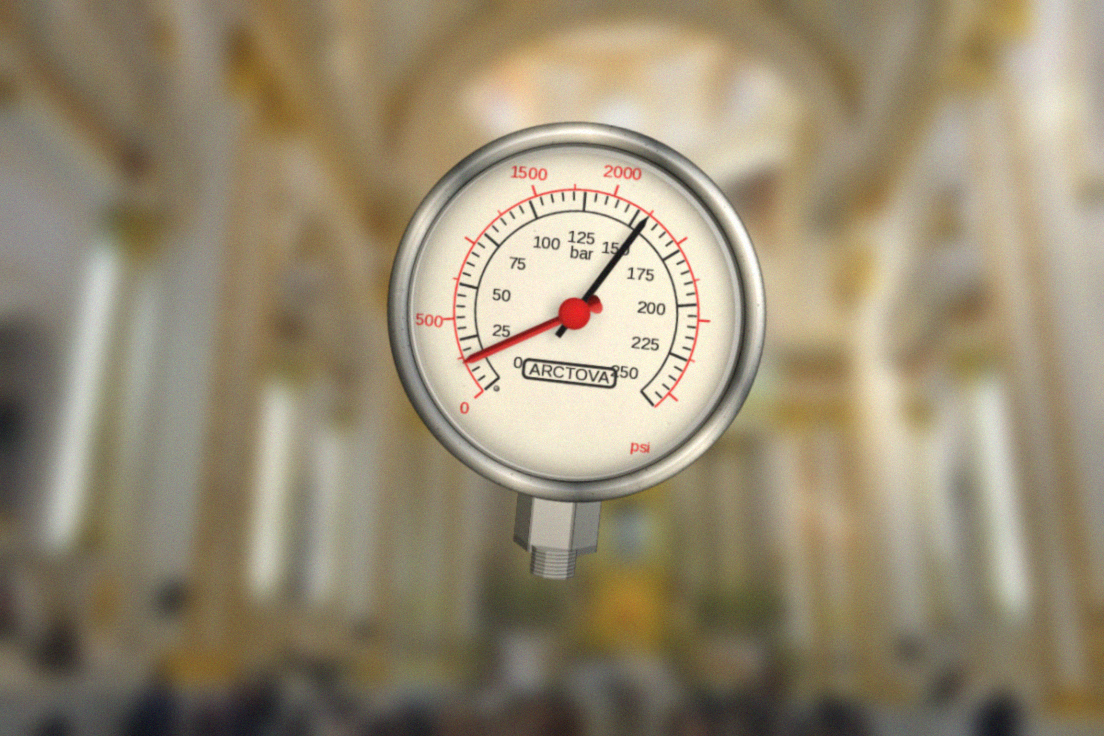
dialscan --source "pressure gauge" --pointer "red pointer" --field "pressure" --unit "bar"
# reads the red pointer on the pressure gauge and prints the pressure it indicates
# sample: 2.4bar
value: 15bar
